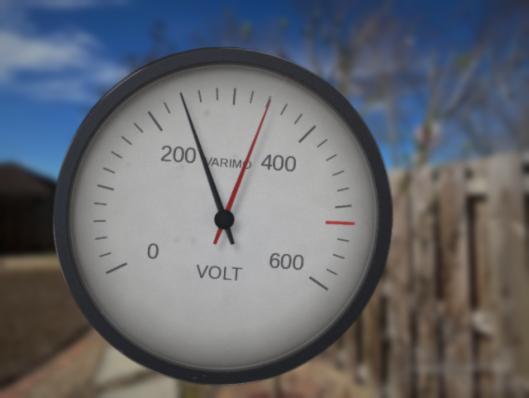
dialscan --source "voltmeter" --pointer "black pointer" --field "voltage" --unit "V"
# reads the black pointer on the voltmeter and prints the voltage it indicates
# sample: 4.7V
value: 240V
